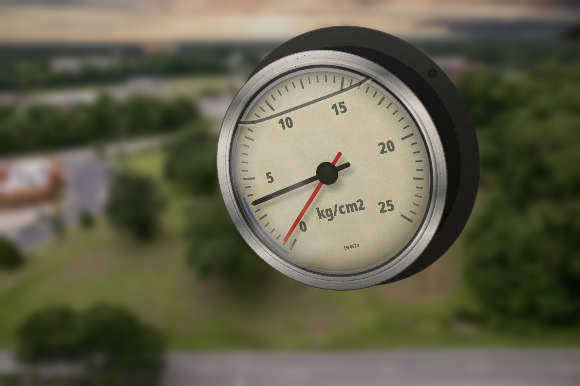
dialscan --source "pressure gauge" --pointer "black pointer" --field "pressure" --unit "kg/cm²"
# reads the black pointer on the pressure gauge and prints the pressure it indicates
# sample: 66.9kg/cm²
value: 3.5kg/cm²
